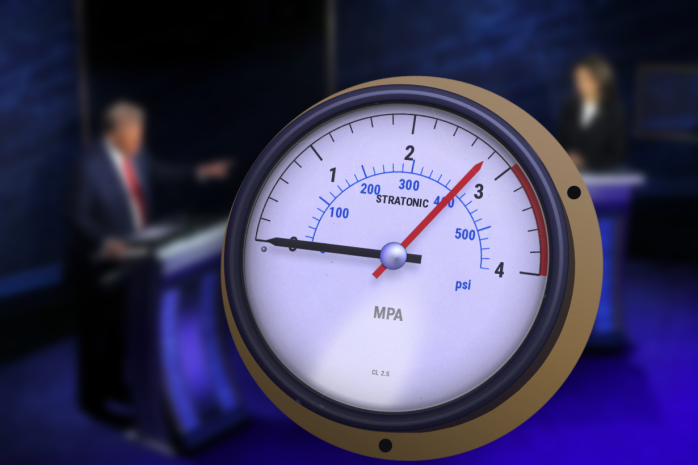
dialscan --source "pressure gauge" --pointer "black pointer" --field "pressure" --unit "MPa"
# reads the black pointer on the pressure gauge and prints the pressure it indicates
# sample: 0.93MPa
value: 0MPa
